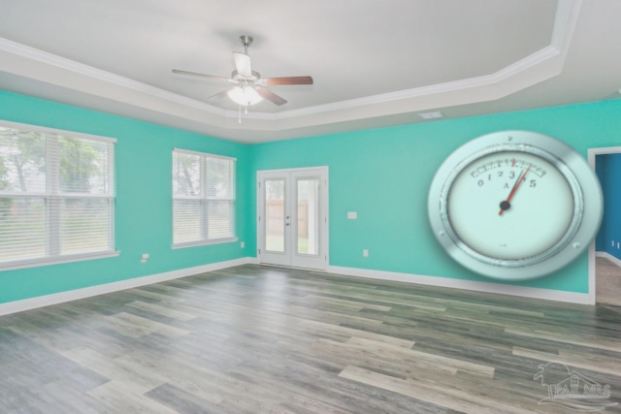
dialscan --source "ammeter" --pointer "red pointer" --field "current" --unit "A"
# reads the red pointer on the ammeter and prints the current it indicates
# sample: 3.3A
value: 4A
